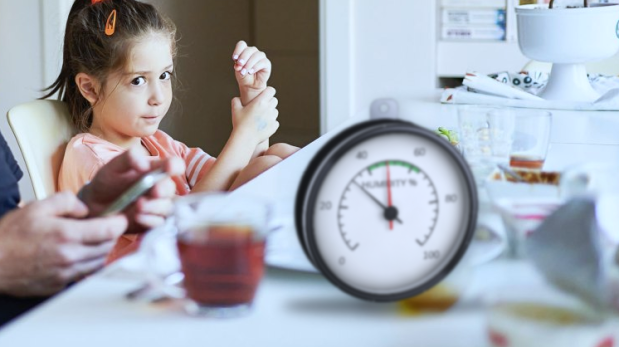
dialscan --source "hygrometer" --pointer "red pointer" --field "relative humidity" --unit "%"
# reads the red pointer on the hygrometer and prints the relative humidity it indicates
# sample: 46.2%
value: 48%
